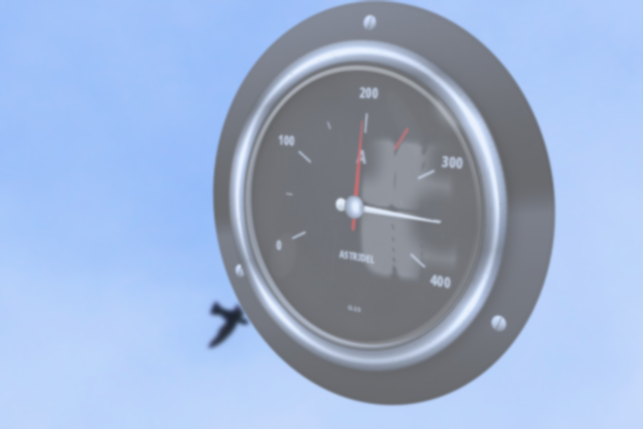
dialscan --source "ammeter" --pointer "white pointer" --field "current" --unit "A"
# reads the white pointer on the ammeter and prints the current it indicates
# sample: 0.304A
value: 350A
